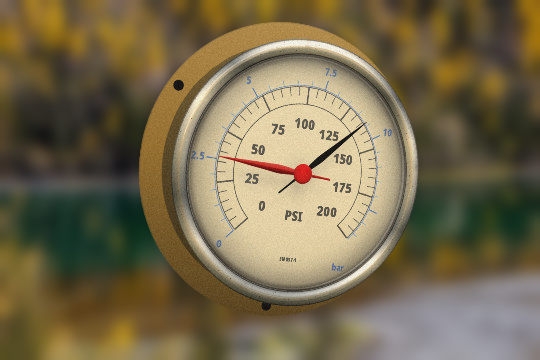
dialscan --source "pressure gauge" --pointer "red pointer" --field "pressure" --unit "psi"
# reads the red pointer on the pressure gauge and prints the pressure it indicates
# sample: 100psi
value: 37.5psi
